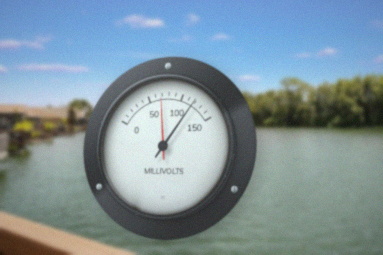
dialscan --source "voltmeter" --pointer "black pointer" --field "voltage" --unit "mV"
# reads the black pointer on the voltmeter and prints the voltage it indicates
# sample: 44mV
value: 120mV
